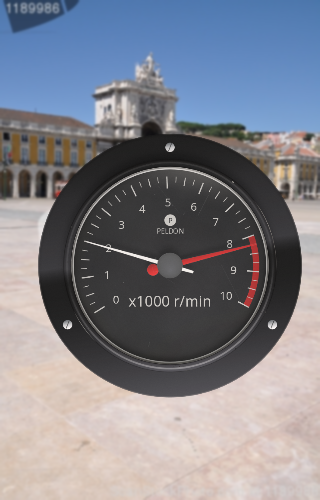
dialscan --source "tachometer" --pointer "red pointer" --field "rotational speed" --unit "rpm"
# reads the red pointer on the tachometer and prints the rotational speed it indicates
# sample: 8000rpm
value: 8250rpm
